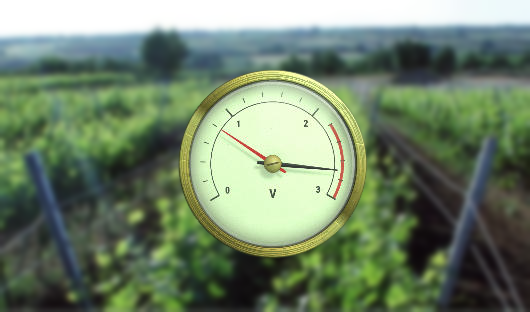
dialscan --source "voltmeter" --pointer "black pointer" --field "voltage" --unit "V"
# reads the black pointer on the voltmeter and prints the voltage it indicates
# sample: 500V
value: 2.7V
